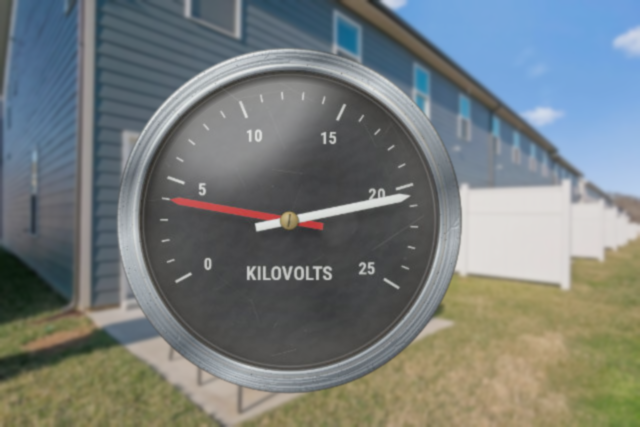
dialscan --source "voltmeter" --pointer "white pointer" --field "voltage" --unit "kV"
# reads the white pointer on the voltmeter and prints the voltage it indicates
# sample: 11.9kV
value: 20.5kV
